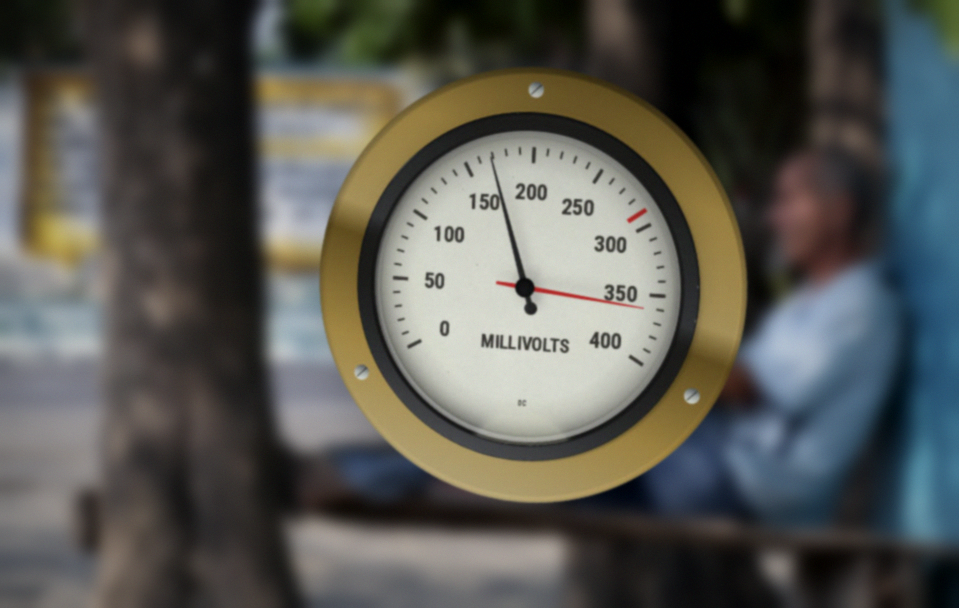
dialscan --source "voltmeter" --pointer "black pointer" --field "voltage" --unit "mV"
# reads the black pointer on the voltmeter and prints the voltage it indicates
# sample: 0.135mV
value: 170mV
